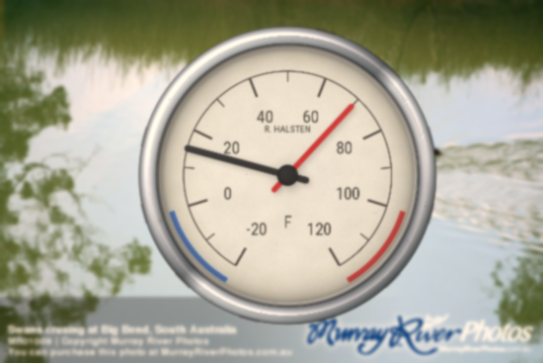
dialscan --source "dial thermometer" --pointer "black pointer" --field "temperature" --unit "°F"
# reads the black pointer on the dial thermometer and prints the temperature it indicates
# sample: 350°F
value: 15°F
